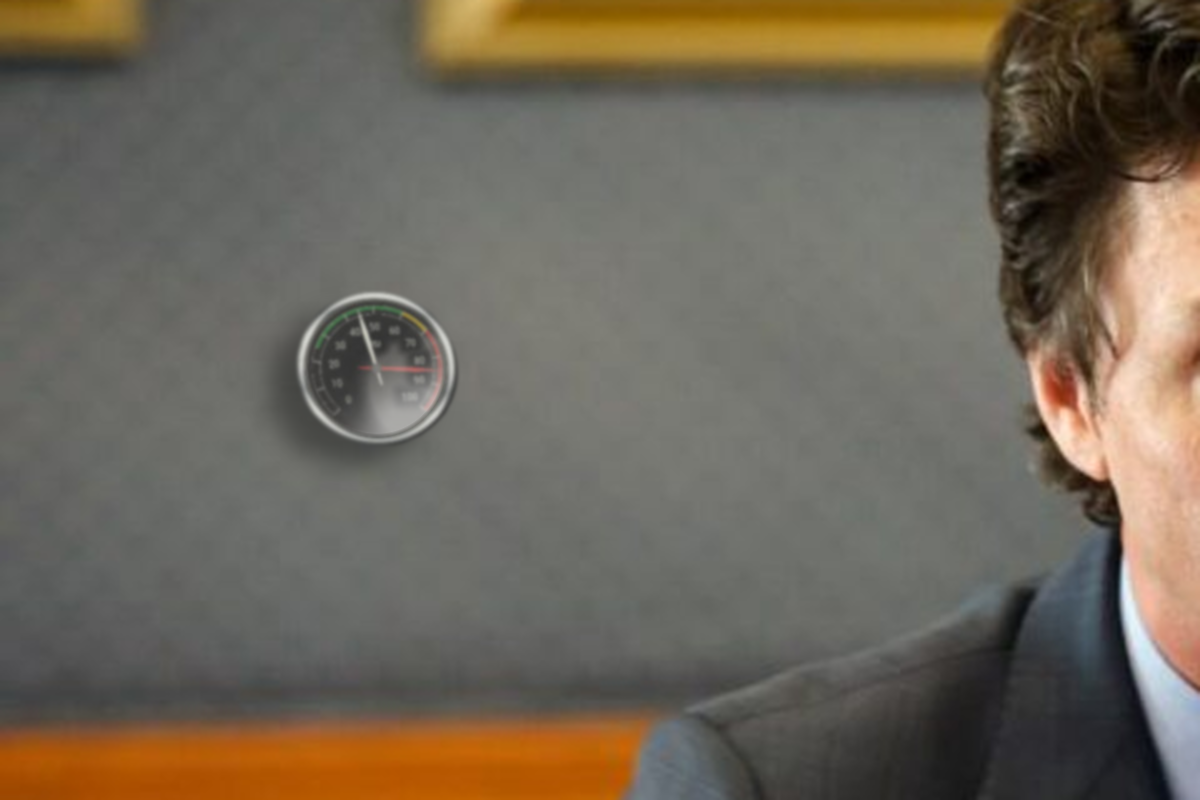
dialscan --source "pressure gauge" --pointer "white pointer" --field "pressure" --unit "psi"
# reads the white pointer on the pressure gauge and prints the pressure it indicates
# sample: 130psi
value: 45psi
